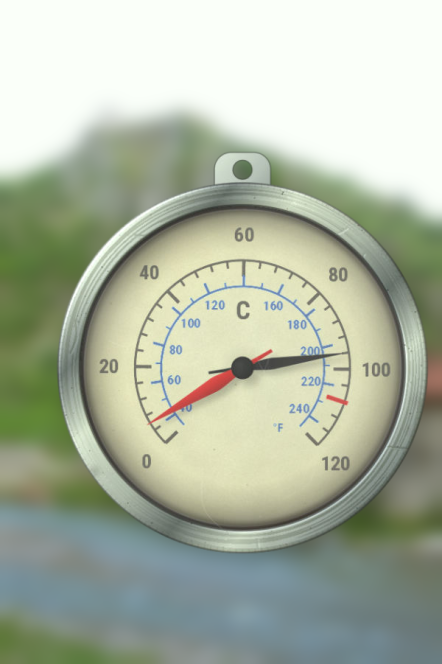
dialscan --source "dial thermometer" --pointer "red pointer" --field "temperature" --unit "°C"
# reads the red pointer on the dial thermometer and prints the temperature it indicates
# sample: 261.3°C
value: 6°C
